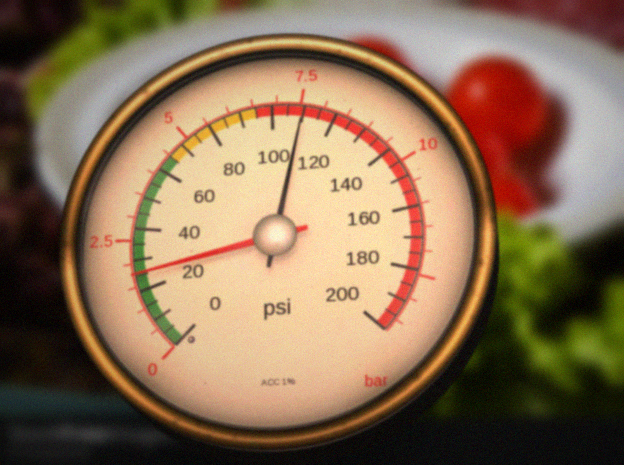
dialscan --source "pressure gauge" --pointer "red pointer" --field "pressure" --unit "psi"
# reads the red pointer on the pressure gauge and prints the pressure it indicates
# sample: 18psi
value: 25psi
